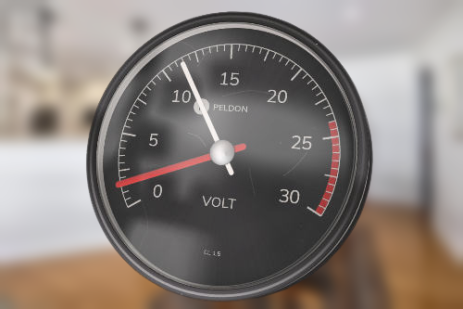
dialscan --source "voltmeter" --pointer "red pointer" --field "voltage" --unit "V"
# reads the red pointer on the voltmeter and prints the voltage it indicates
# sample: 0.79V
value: 1.5V
